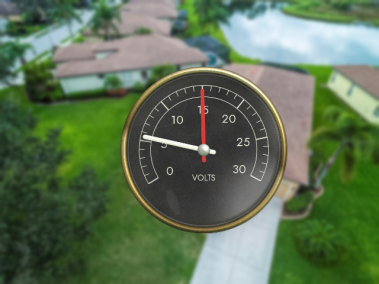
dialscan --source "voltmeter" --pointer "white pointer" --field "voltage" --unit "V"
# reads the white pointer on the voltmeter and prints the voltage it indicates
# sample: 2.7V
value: 5.5V
